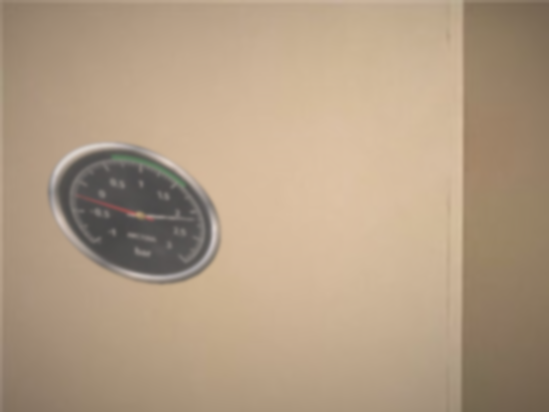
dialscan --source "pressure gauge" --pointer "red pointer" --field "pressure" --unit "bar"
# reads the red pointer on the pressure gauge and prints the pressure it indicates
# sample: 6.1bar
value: -0.25bar
